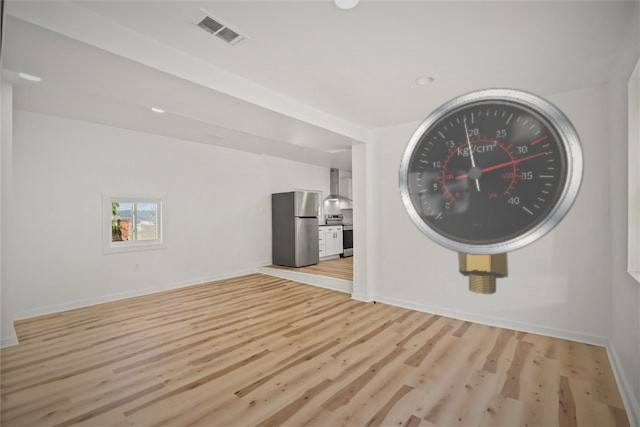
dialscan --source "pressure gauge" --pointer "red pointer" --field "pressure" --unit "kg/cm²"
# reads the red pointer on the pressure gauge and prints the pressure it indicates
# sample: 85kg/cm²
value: 32kg/cm²
